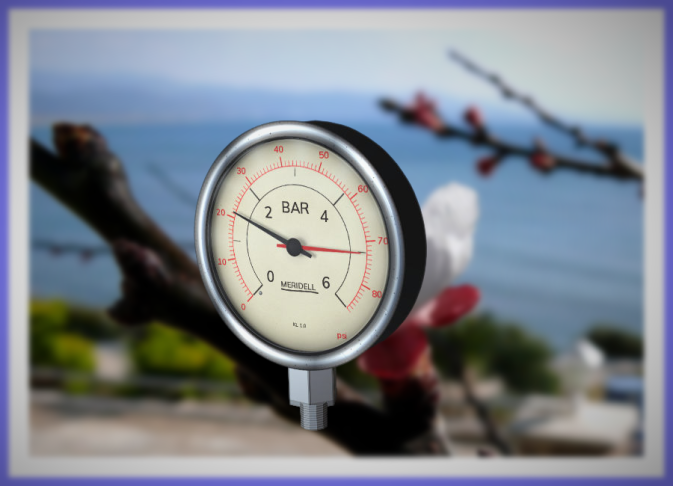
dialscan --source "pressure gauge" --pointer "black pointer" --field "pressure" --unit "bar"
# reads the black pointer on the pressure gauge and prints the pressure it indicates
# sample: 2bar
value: 1.5bar
